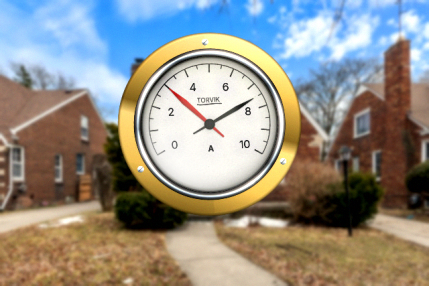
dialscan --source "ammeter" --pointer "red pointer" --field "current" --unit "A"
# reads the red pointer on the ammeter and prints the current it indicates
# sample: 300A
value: 3A
